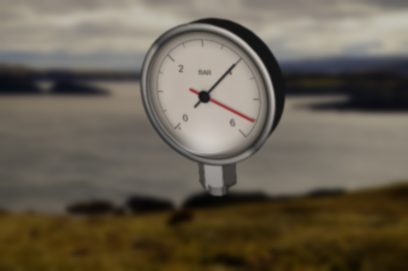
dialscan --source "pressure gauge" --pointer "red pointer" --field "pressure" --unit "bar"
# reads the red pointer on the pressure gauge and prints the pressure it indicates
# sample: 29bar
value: 5.5bar
